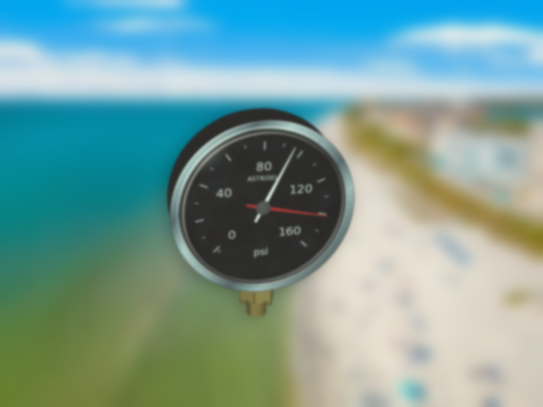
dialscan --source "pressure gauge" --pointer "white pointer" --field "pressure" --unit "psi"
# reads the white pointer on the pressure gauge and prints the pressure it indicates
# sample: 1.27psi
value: 95psi
